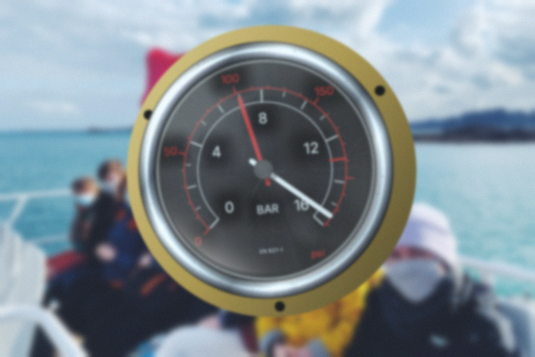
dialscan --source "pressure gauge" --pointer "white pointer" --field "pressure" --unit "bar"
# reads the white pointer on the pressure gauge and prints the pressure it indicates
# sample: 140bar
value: 15.5bar
